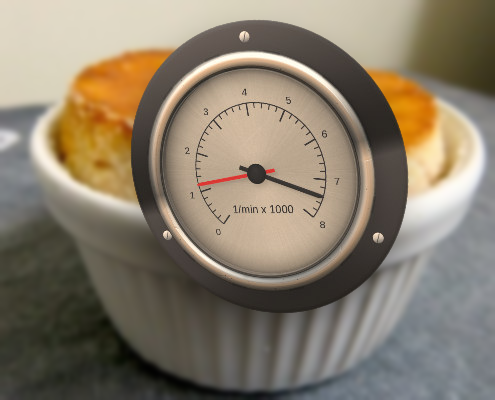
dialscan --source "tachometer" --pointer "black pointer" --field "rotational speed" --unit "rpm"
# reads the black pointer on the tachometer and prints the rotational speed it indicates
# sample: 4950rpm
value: 7400rpm
